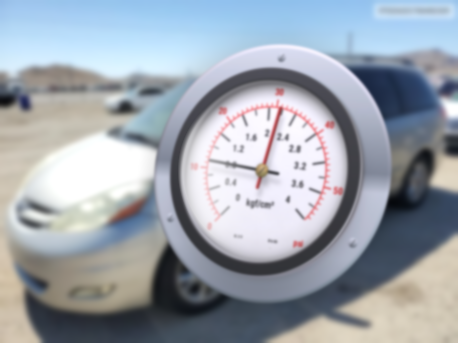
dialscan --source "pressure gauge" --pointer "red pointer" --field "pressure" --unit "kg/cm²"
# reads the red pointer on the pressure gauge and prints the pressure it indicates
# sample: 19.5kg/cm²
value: 2.2kg/cm²
